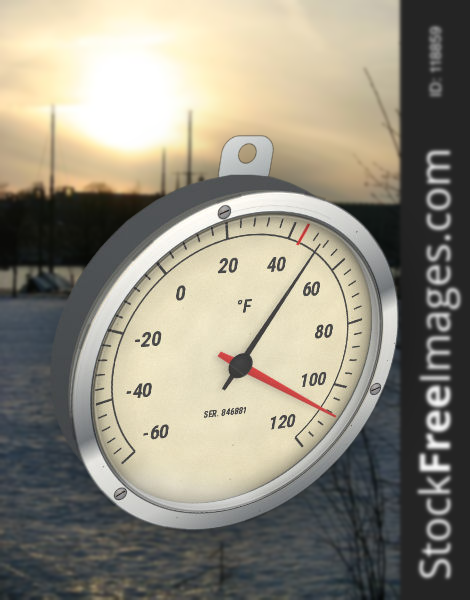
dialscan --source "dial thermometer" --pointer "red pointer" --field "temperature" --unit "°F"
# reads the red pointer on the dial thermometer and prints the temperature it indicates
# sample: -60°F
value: 108°F
